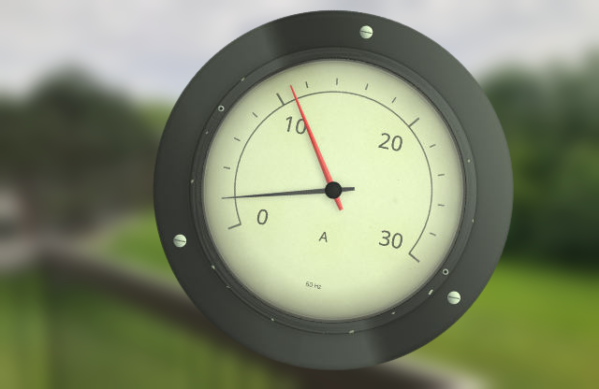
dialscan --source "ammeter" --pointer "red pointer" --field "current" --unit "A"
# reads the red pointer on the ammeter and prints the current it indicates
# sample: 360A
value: 11A
